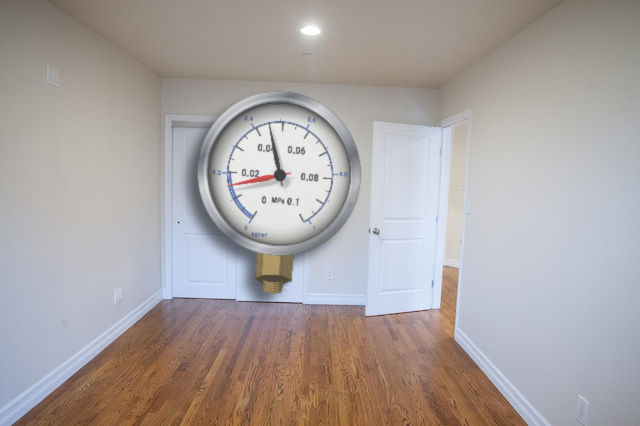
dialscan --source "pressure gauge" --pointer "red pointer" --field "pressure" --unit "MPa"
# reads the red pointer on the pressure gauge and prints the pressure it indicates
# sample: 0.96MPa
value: 0.015MPa
